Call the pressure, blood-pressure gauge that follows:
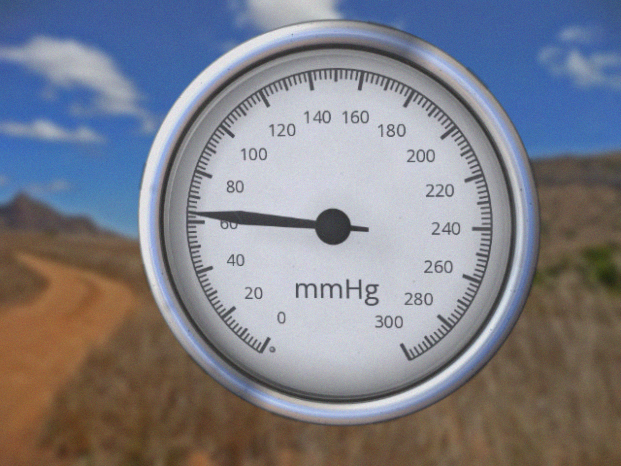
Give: 64 mmHg
